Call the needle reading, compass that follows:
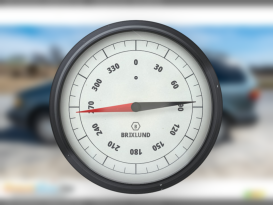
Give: 265 °
